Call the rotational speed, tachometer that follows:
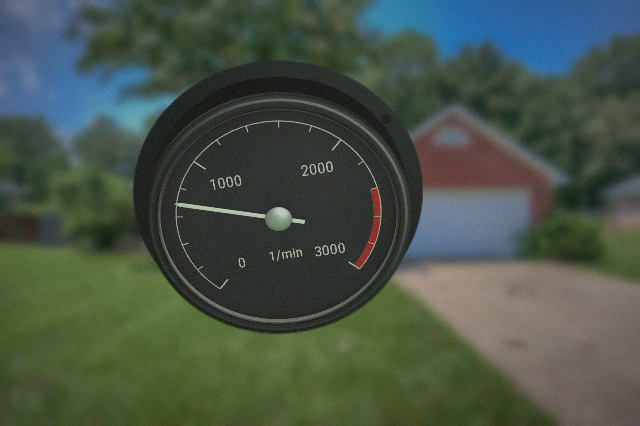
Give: 700 rpm
